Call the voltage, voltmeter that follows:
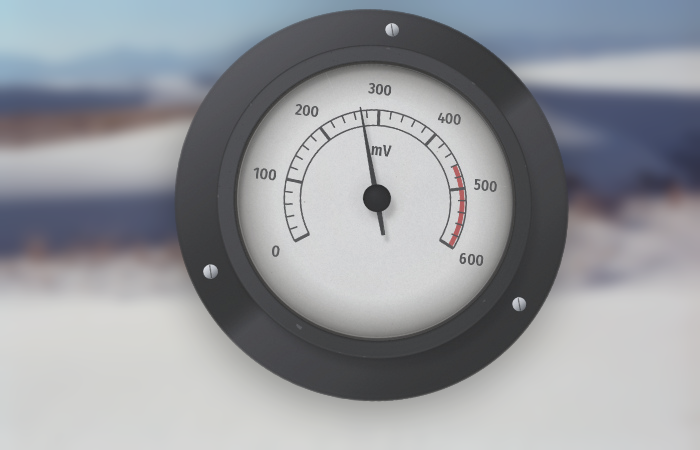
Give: 270 mV
